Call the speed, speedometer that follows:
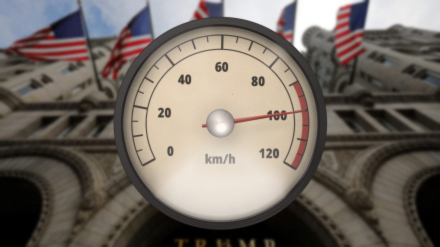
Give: 100 km/h
